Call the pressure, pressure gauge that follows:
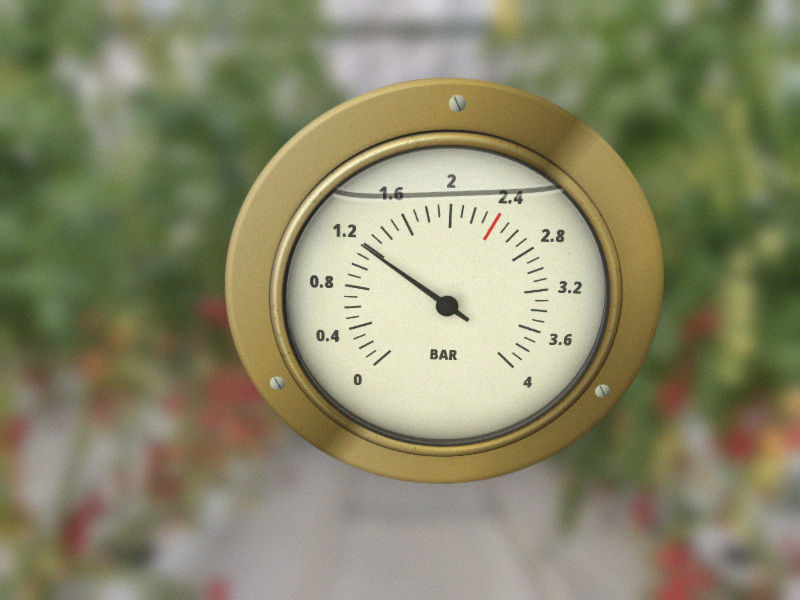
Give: 1.2 bar
